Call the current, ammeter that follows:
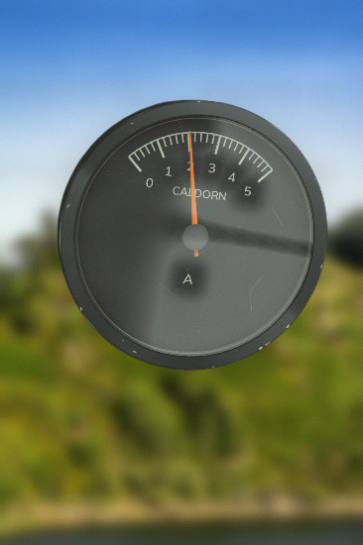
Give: 2 A
